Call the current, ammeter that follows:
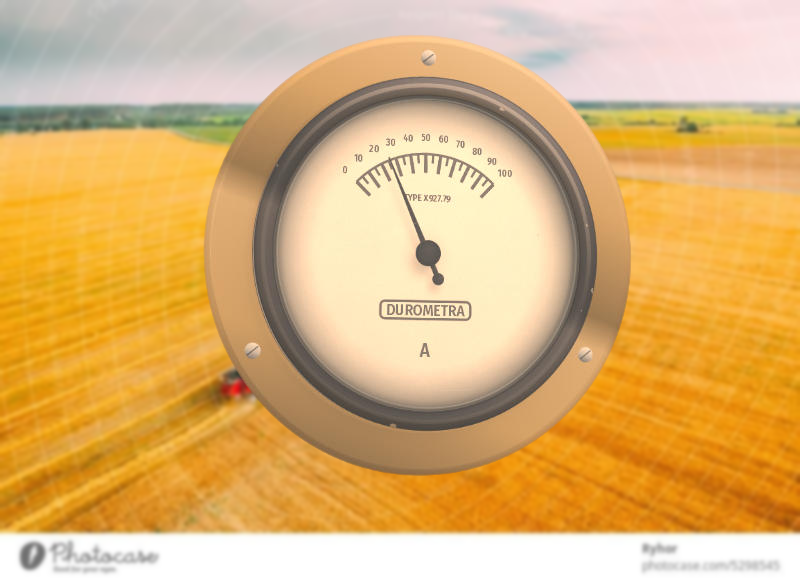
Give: 25 A
